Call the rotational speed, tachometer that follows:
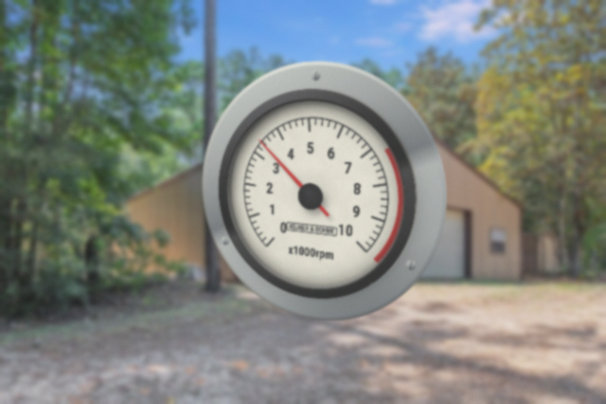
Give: 3400 rpm
